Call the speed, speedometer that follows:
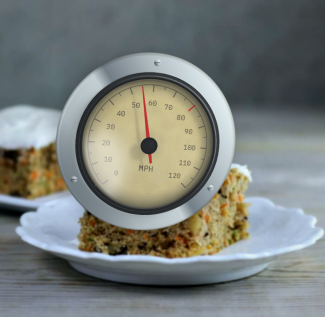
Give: 55 mph
